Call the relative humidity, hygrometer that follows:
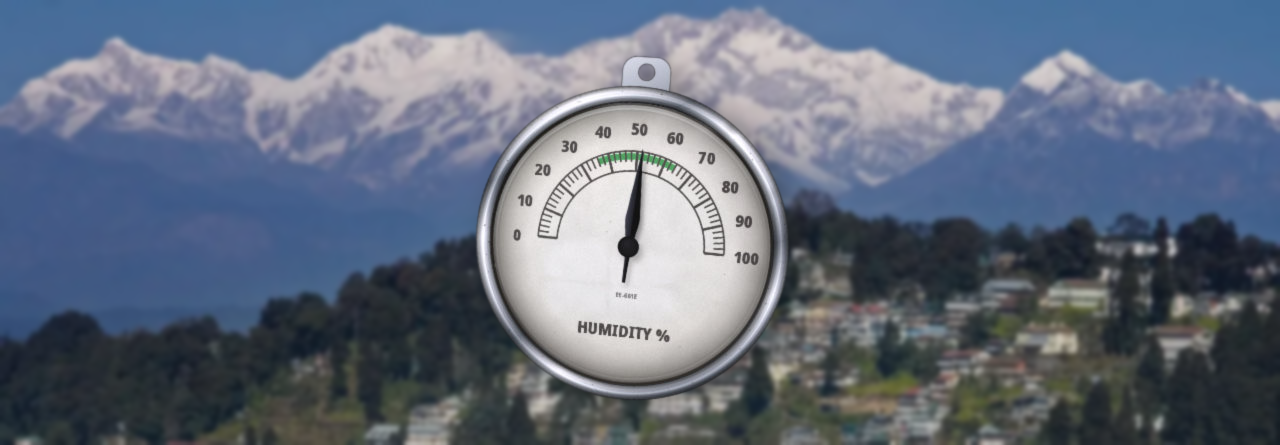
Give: 52 %
